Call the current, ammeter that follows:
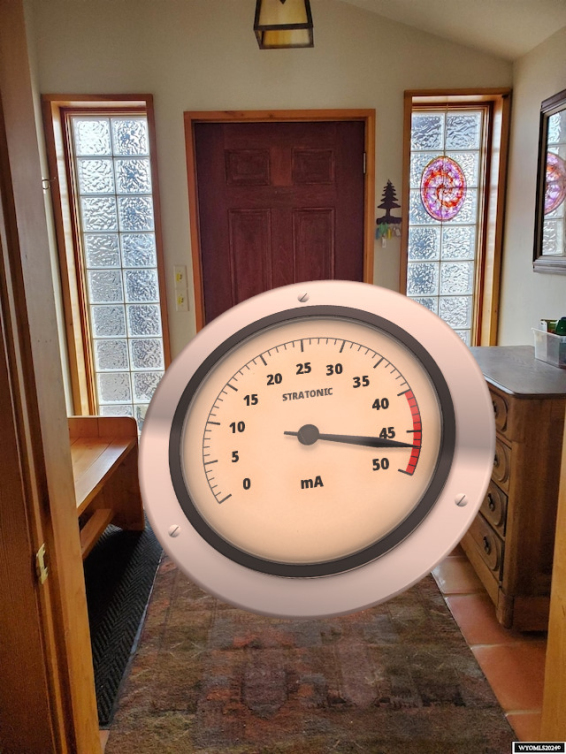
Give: 47 mA
